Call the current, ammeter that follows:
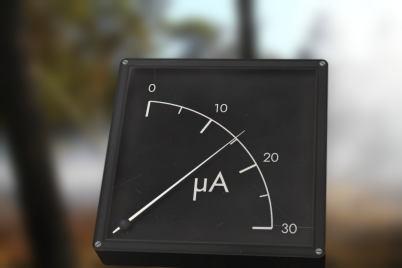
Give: 15 µA
